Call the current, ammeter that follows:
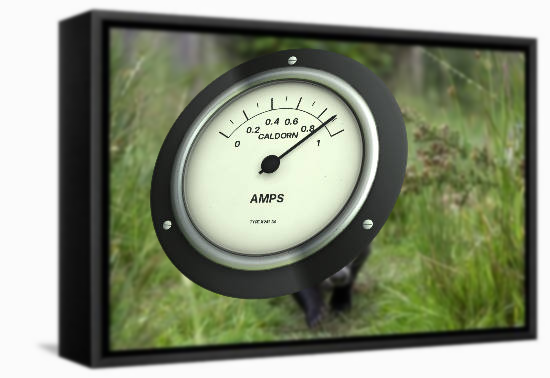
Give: 0.9 A
